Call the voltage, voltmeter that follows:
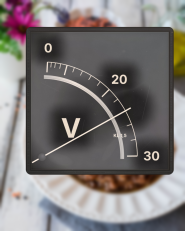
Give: 24 V
